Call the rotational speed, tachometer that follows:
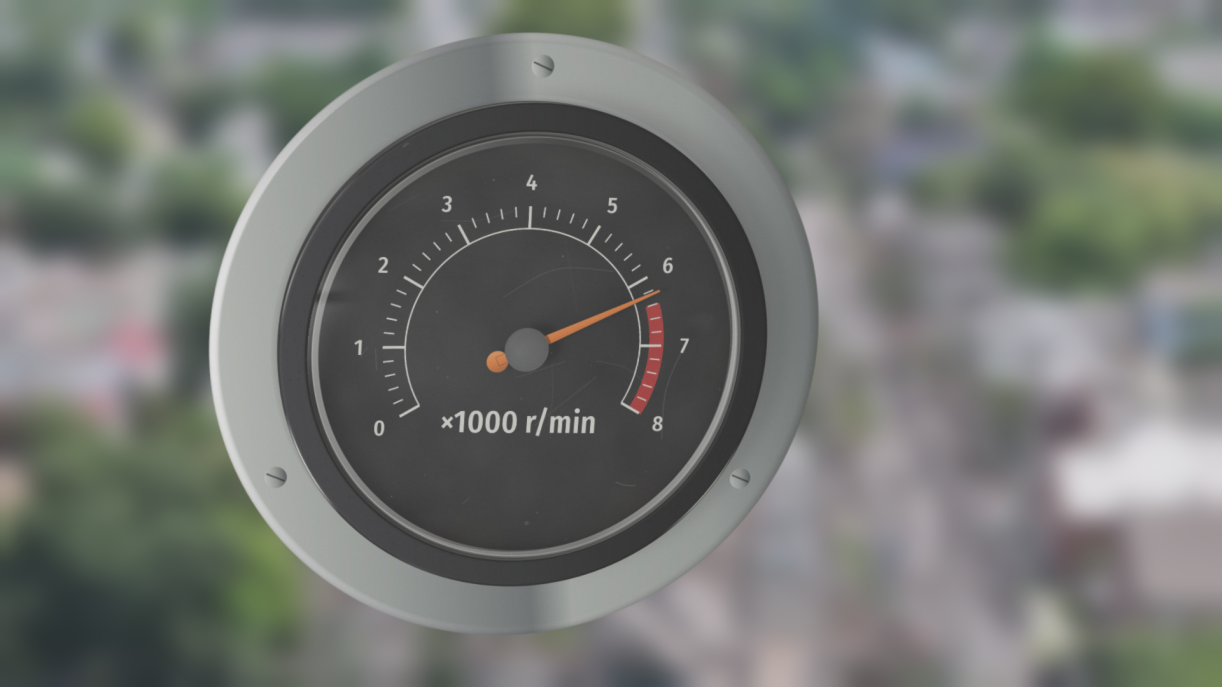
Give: 6200 rpm
